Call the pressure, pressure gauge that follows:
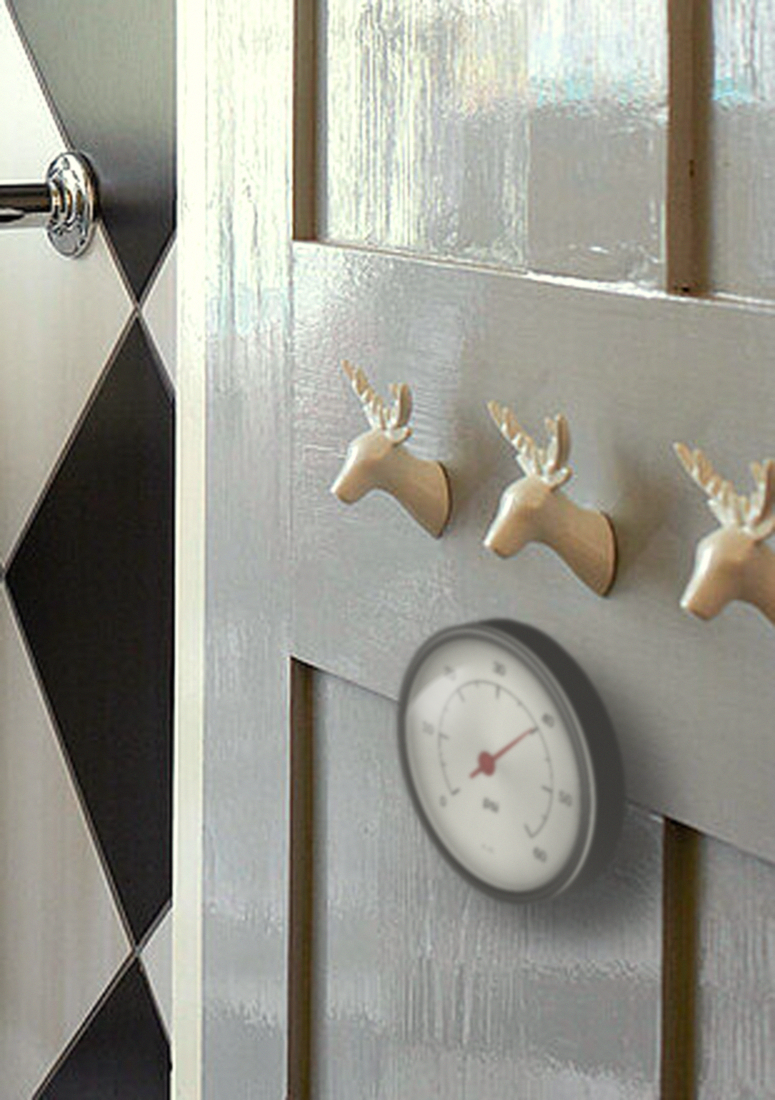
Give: 40 psi
